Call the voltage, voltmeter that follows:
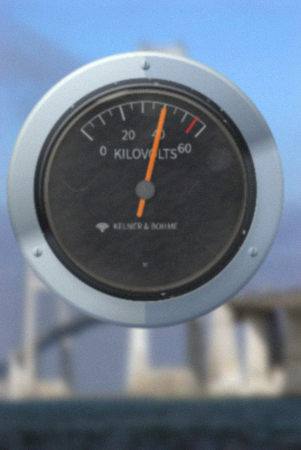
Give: 40 kV
